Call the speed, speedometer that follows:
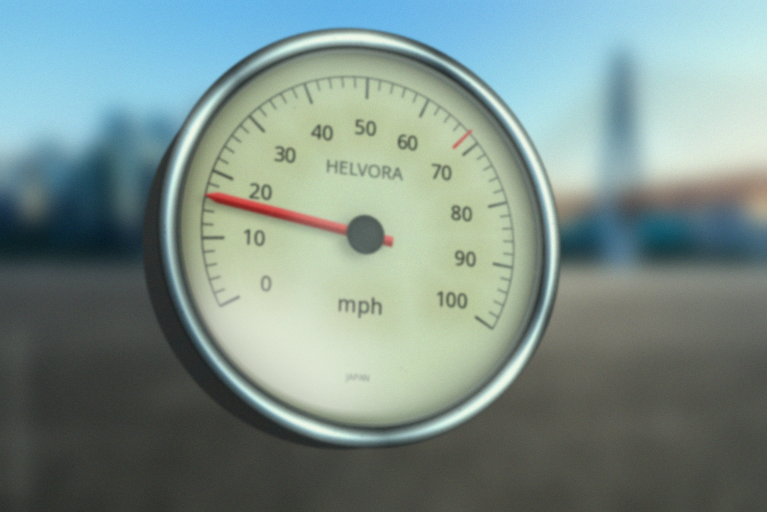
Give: 16 mph
